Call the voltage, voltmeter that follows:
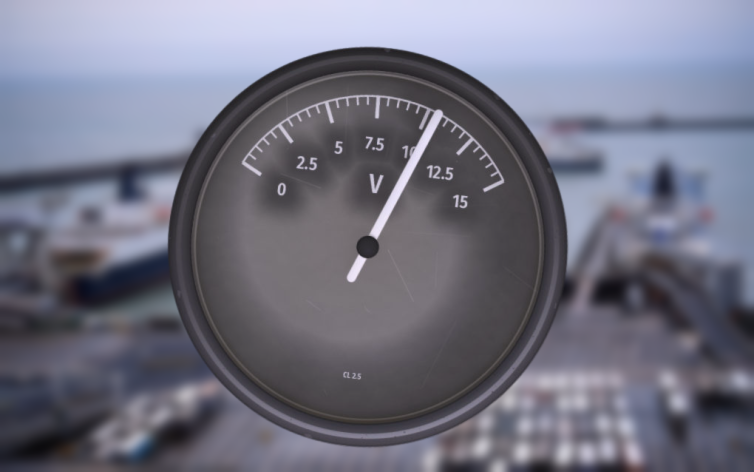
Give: 10.5 V
